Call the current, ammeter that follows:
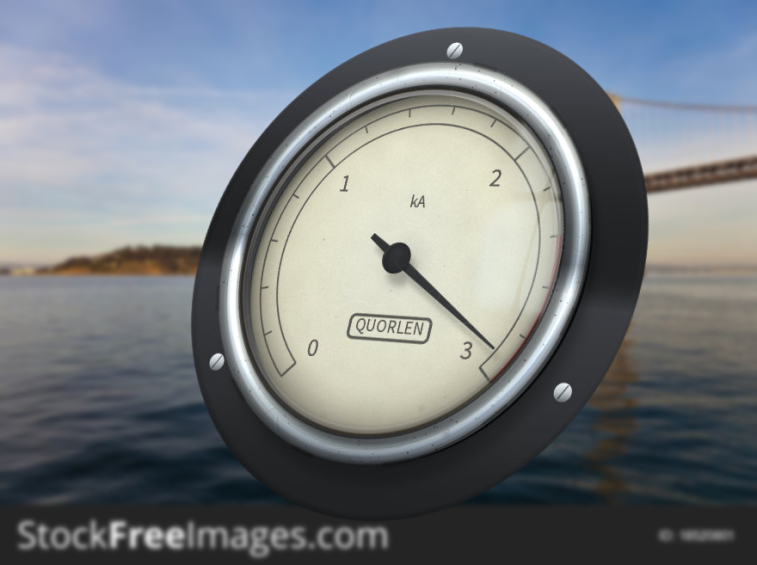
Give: 2.9 kA
